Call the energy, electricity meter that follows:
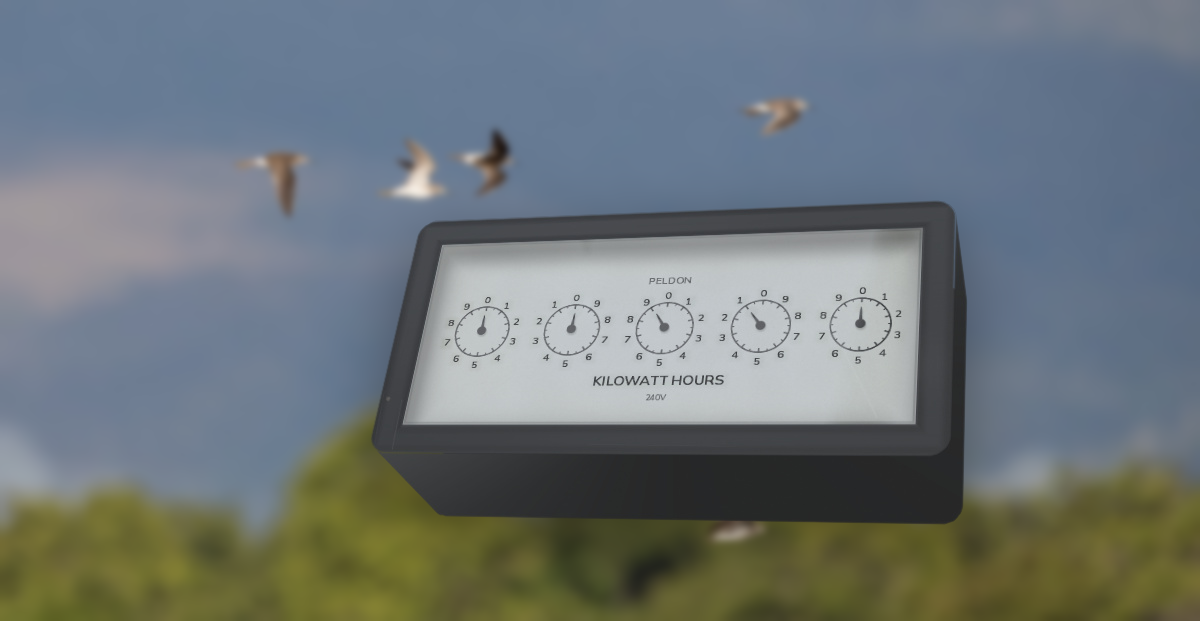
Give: 99910 kWh
